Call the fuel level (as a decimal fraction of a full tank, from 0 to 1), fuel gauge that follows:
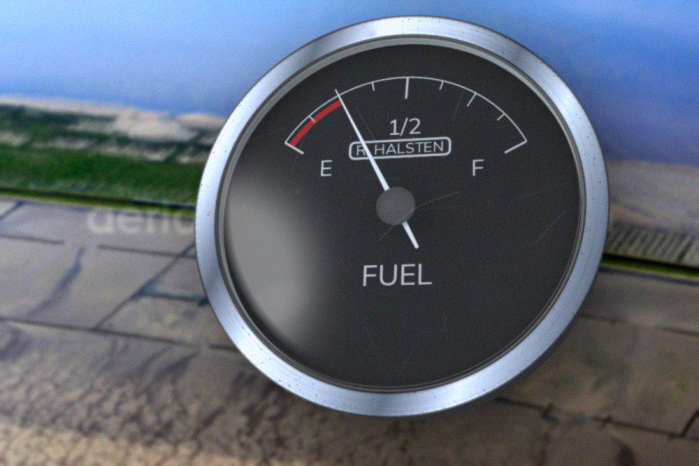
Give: 0.25
